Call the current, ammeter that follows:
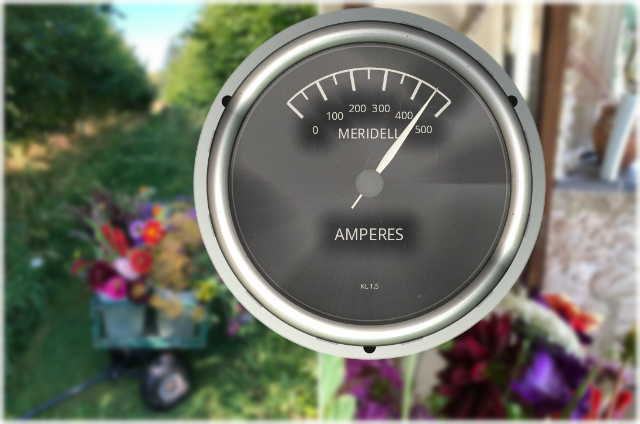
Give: 450 A
